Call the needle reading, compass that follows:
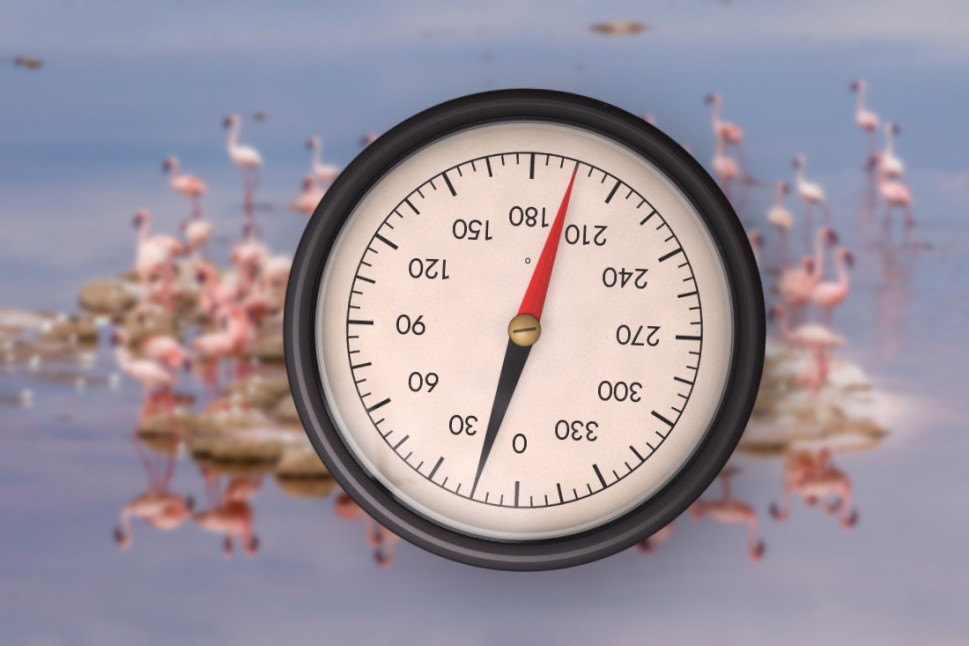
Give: 195 °
